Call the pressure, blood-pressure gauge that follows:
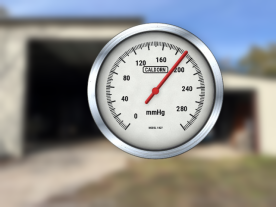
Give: 190 mmHg
